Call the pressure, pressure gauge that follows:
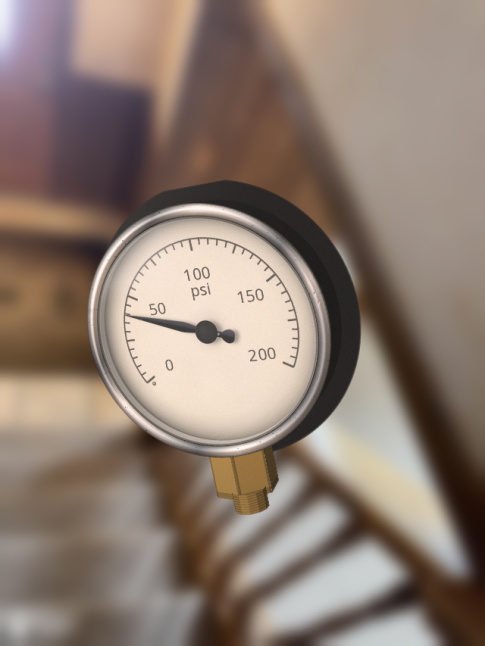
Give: 40 psi
